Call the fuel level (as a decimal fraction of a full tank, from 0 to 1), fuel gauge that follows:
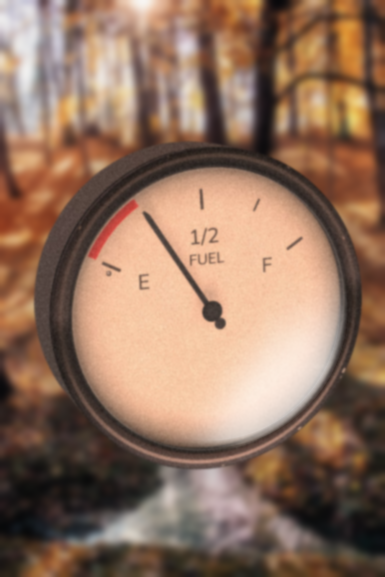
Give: 0.25
